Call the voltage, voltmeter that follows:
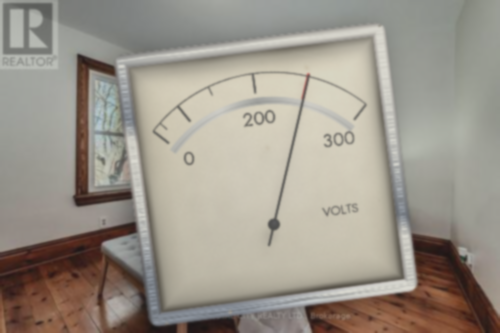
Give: 250 V
